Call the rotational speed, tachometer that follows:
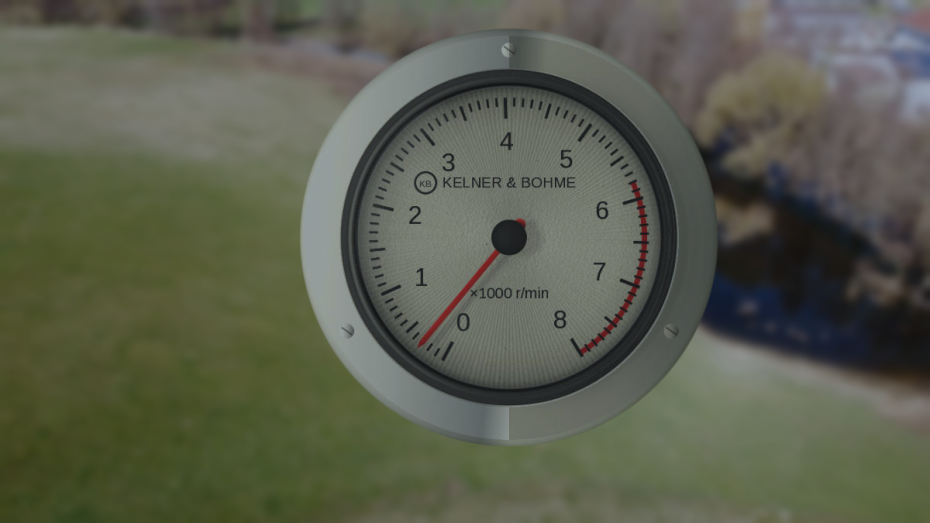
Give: 300 rpm
